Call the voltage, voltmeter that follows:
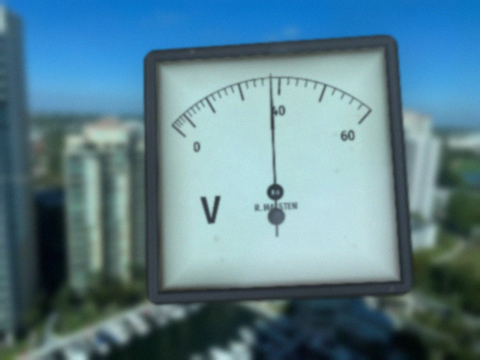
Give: 38 V
